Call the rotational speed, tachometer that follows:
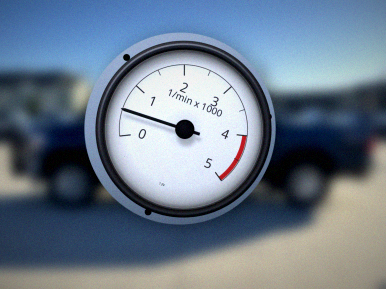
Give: 500 rpm
